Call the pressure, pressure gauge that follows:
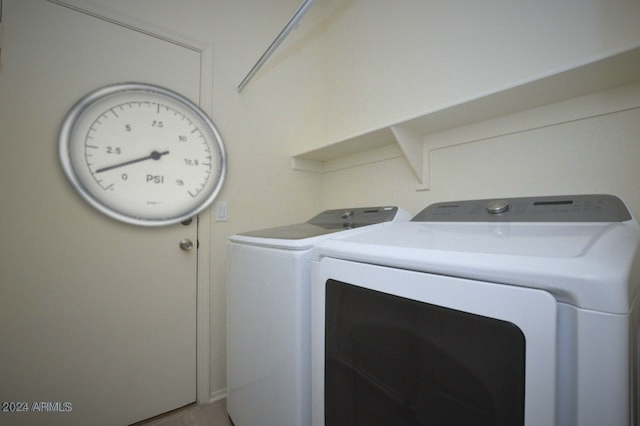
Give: 1 psi
